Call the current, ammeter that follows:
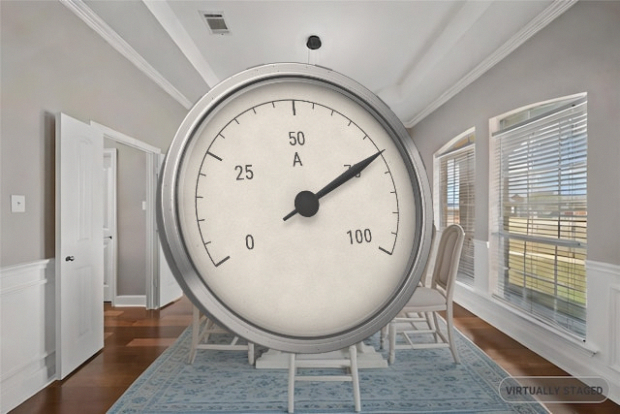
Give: 75 A
